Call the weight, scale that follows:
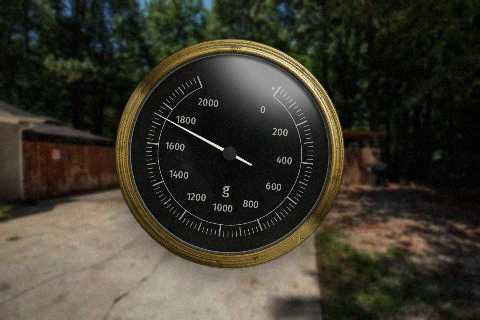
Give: 1740 g
